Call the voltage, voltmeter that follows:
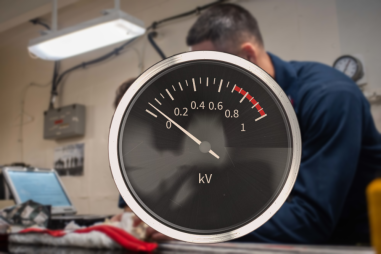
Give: 0.05 kV
